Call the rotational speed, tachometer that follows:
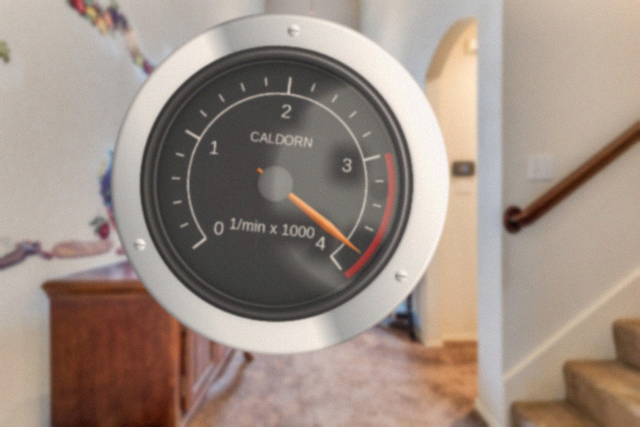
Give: 3800 rpm
